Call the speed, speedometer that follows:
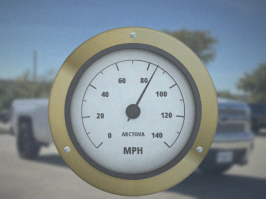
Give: 85 mph
